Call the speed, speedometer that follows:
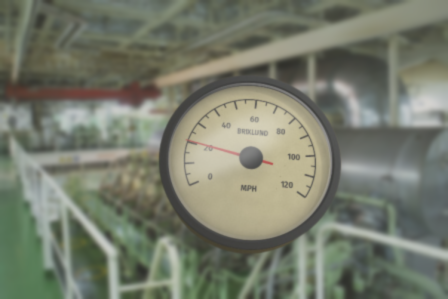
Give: 20 mph
